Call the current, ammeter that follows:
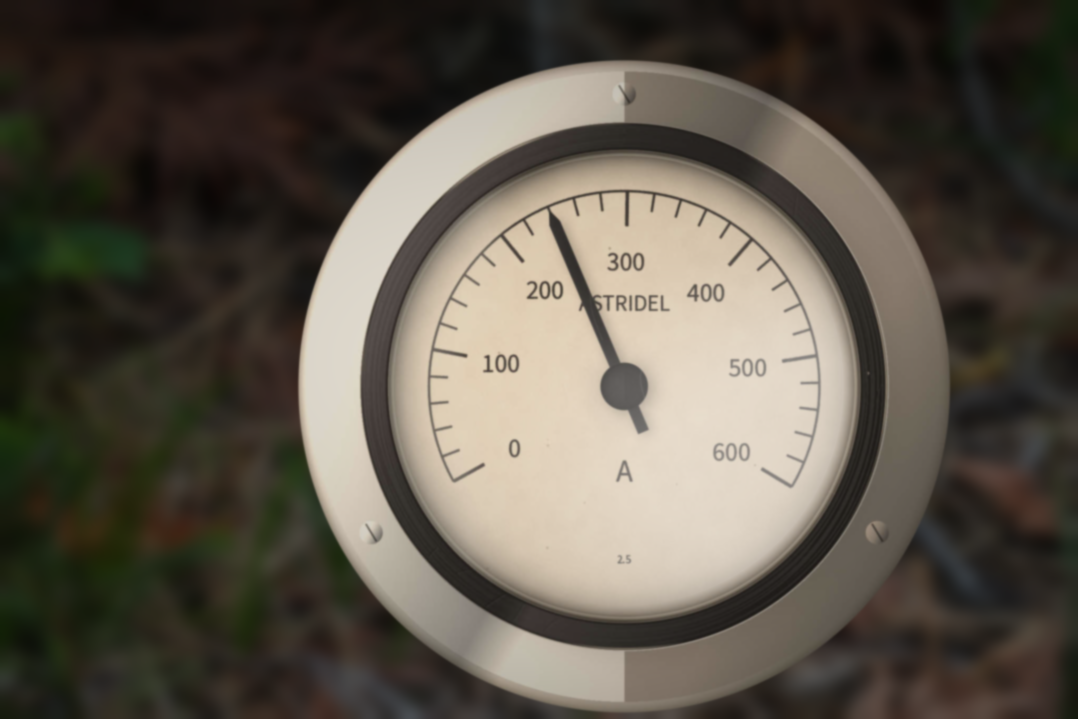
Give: 240 A
